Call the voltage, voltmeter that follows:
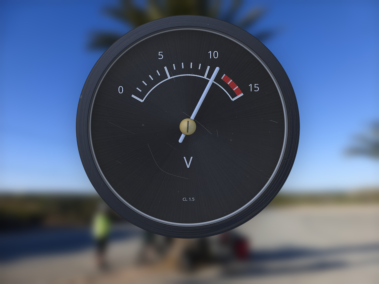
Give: 11 V
